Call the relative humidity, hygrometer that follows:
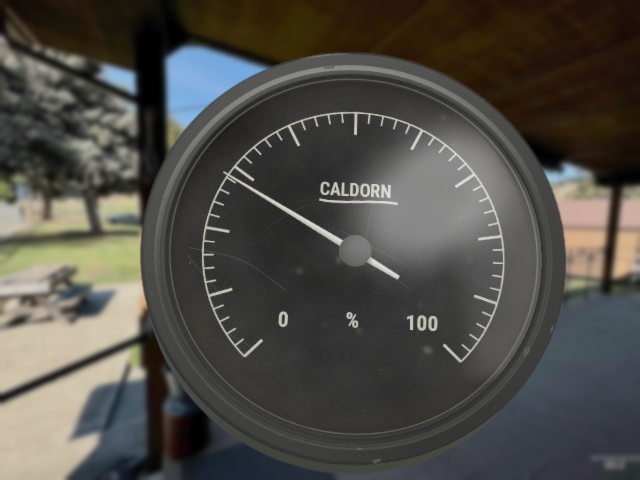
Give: 28 %
